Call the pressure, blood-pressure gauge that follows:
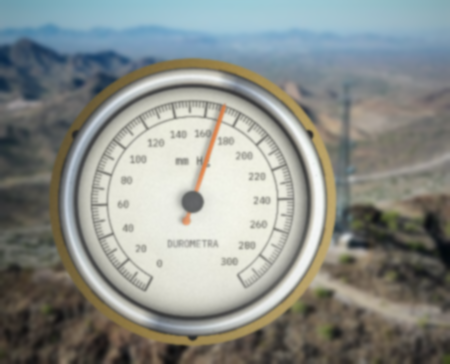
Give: 170 mmHg
